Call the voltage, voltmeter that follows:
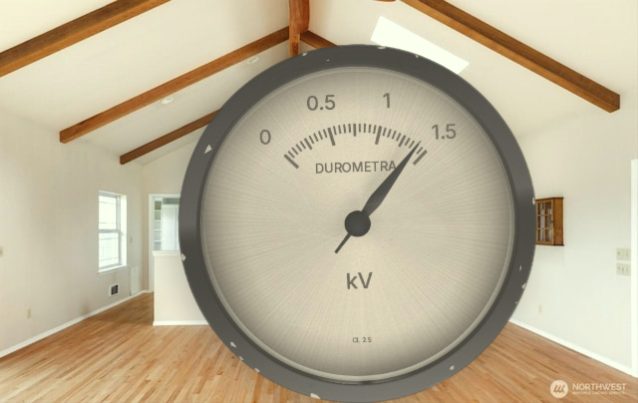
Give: 1.4 kV
